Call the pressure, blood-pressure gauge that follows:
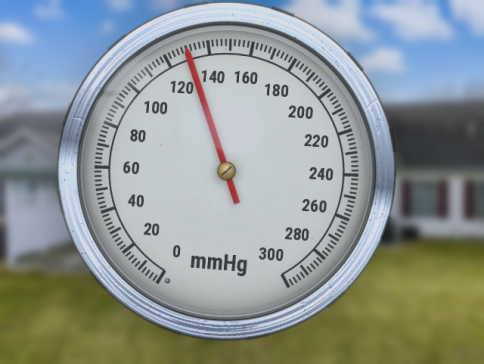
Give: 130 mmHg
